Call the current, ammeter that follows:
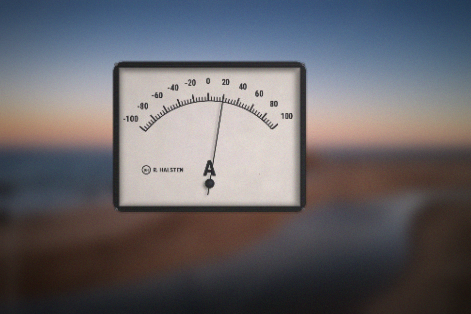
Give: 20 A
